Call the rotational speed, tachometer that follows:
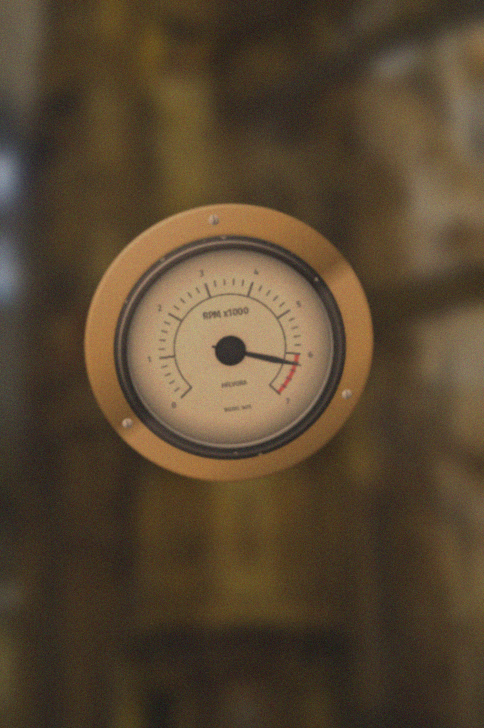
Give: 6200 rpm
